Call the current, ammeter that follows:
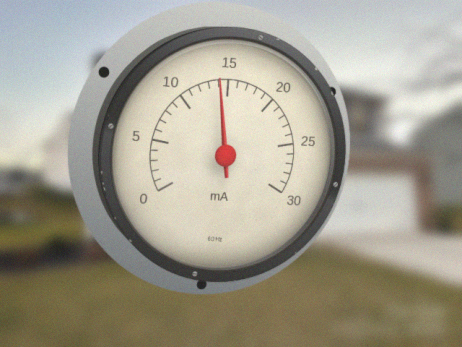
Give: 14 mA
